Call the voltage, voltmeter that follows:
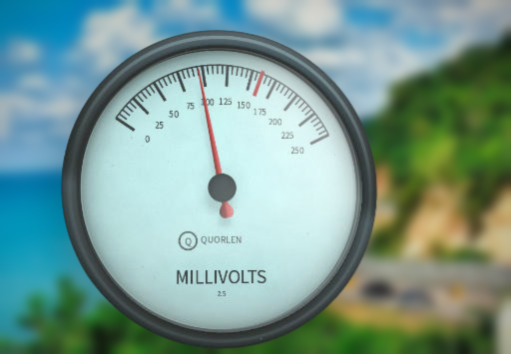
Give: 95 mV
